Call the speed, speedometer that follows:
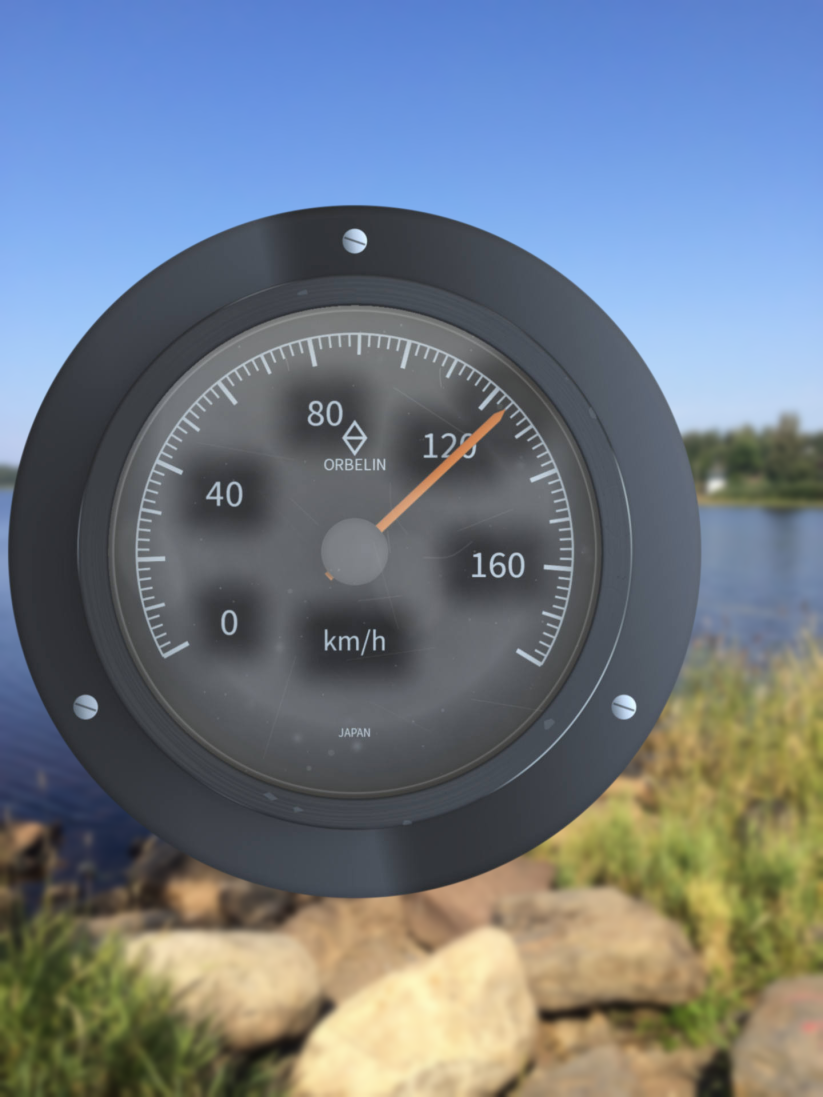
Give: 124 km/h
